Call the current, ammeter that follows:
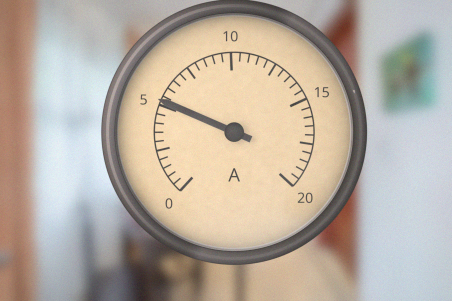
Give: 5.25 A
